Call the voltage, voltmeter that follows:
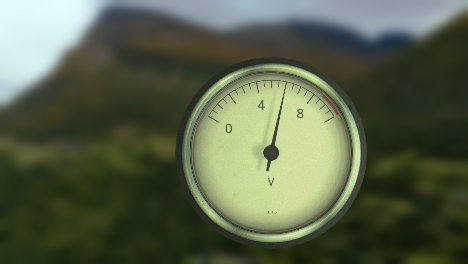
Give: 6 V
